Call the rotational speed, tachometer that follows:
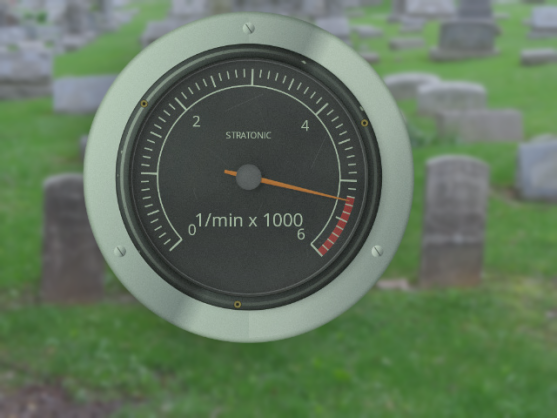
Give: 5250 rpm
